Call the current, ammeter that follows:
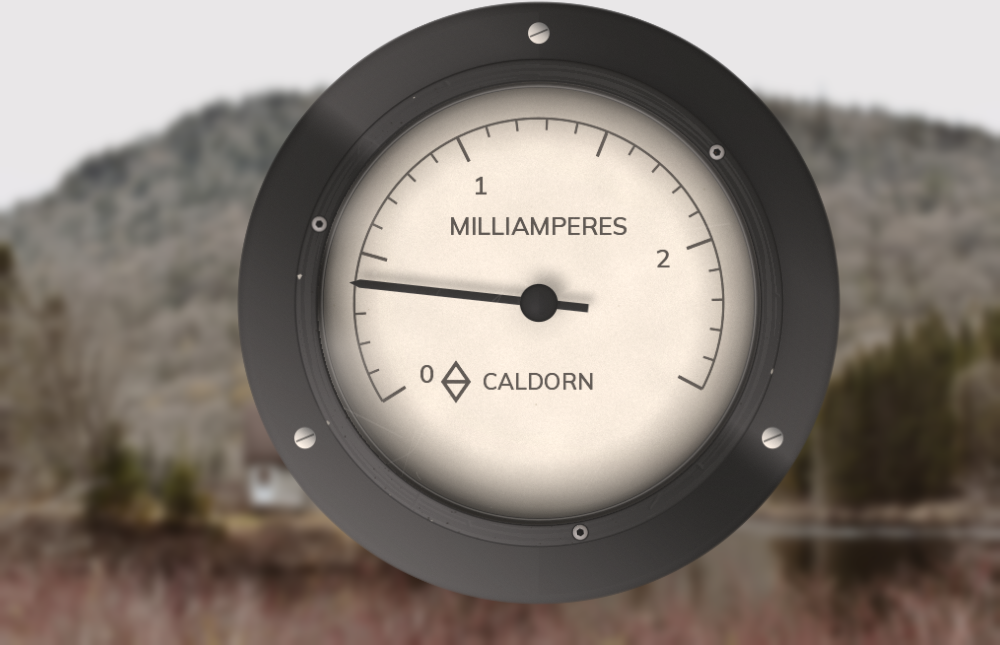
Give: 0.4 mA
